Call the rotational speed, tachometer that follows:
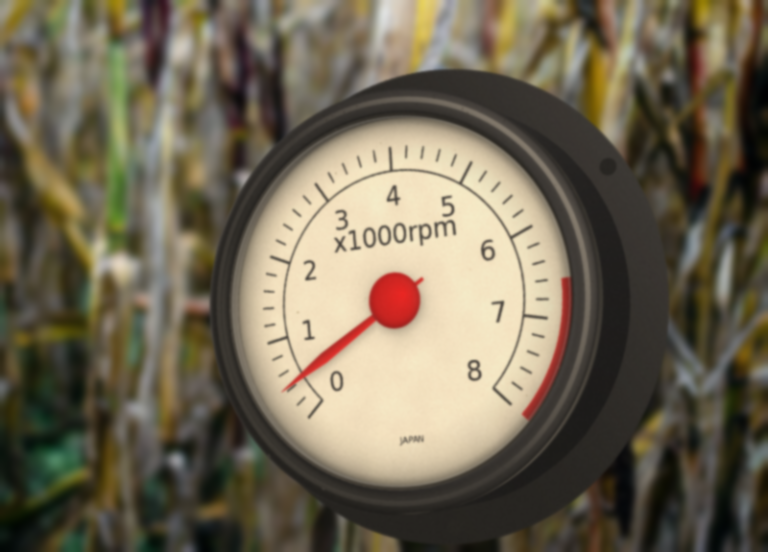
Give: 400 rpm
